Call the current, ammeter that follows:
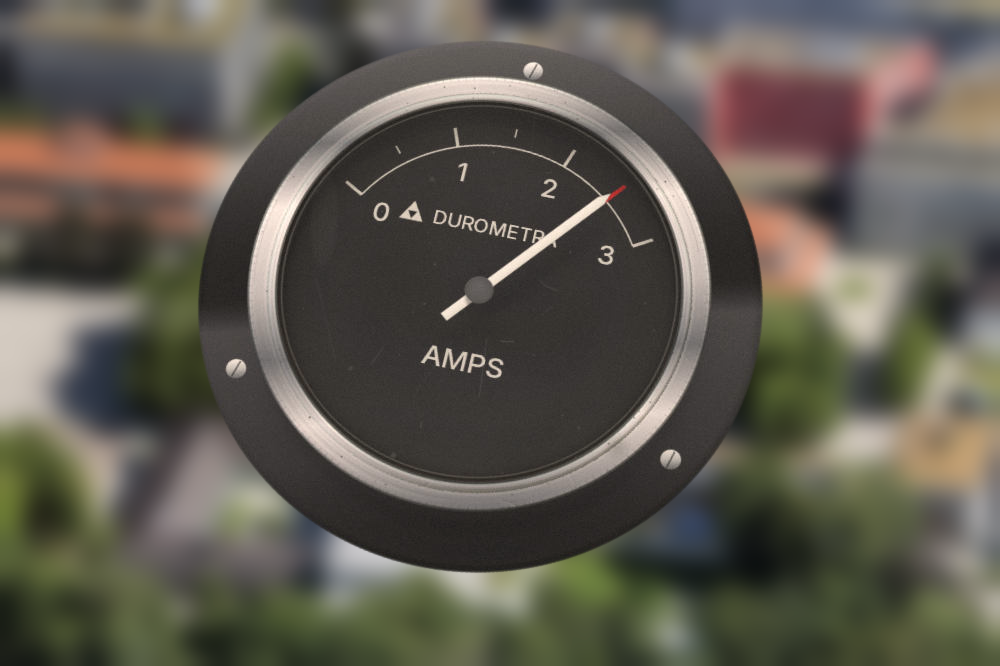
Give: 2.5 A
